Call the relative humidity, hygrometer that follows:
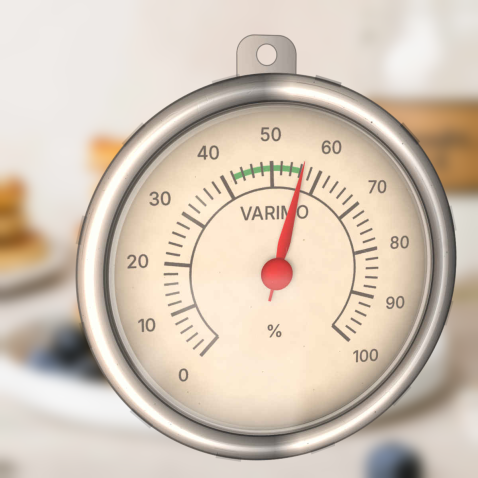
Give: 56 %
